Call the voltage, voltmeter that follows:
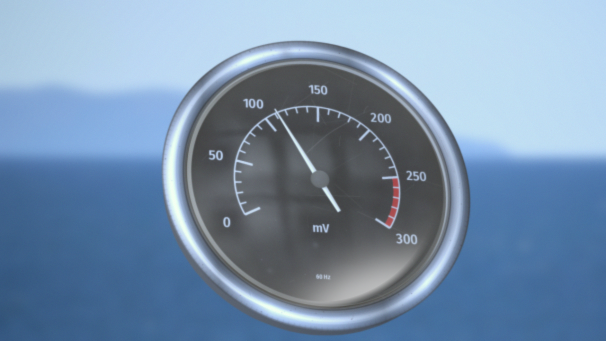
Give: 110 mV
